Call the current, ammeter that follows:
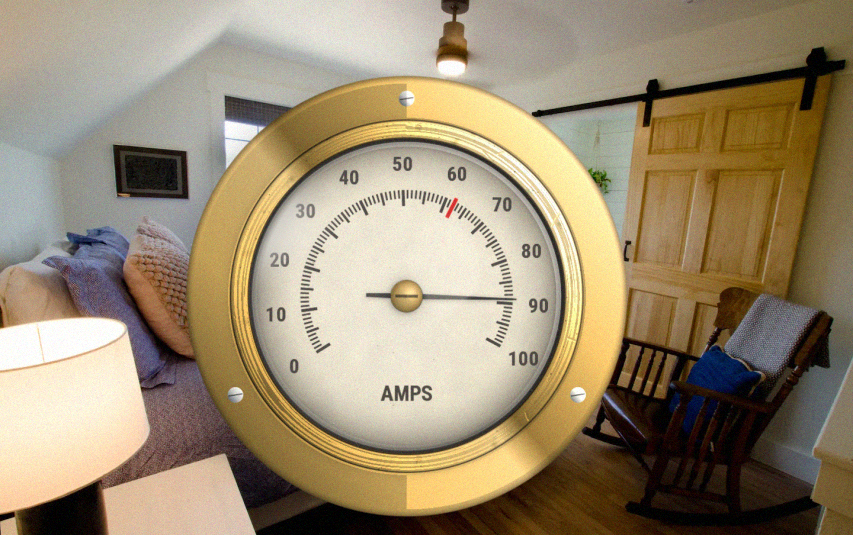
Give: 89 A
